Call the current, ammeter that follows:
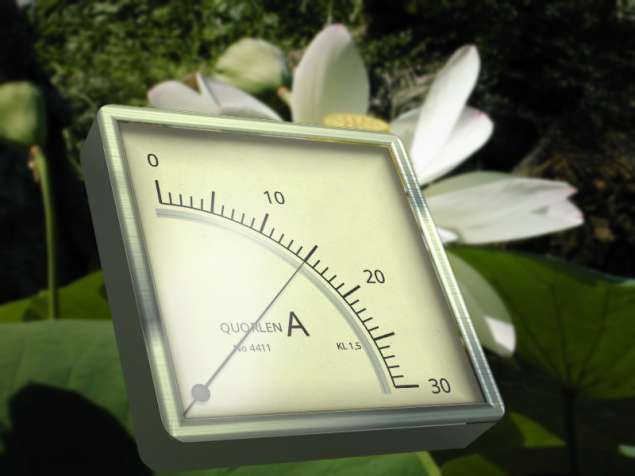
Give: 15 A
